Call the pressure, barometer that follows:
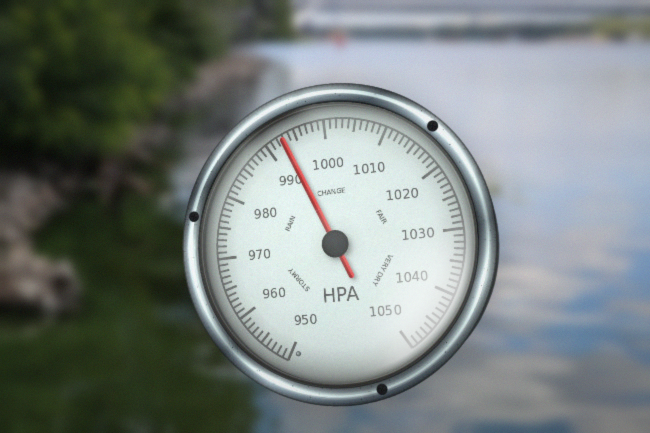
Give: 993 hPa
